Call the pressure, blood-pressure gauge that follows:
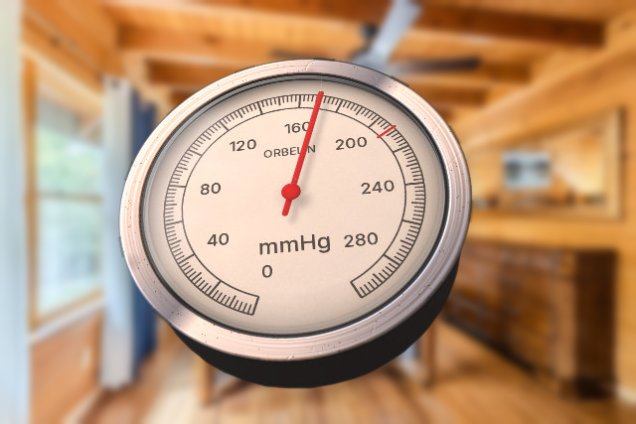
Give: 170 mmHg
